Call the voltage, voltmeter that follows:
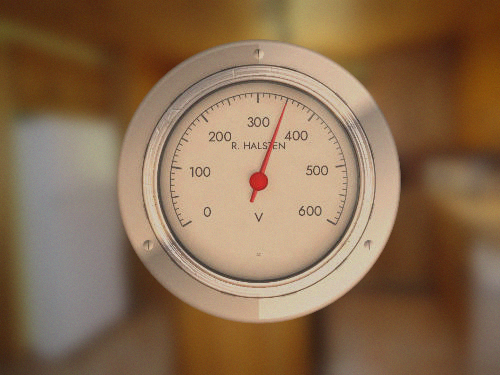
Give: 350 V
